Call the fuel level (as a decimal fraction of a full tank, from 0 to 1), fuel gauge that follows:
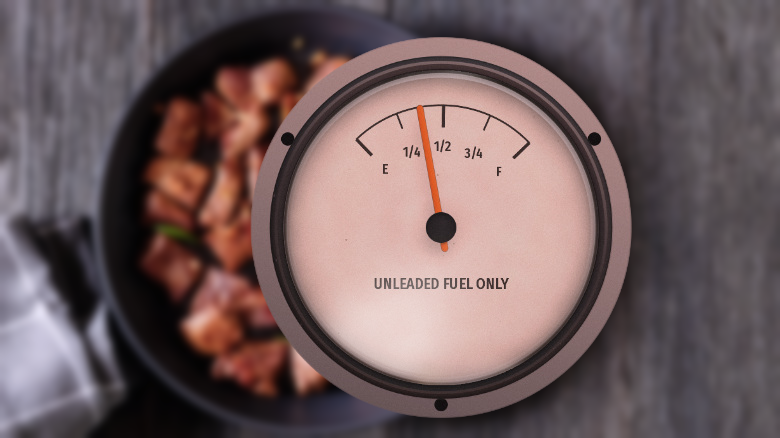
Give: 0.375
